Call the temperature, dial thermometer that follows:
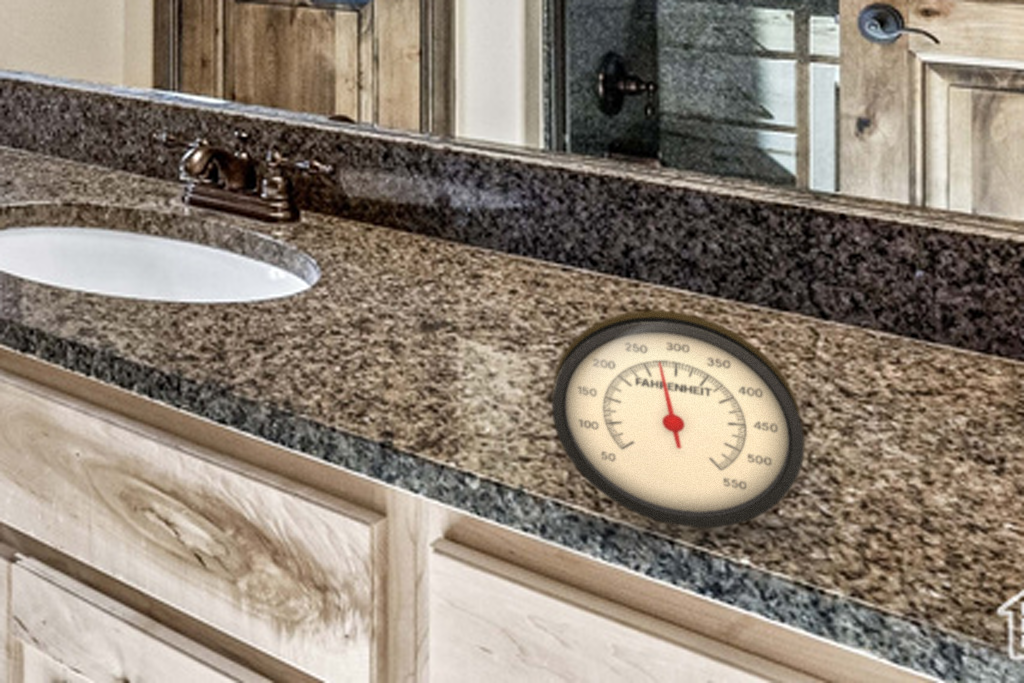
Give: 275 °F
